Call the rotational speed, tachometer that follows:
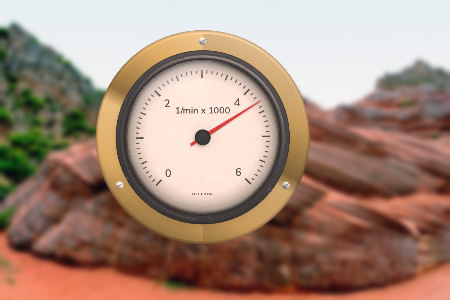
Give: 4300 rpm
